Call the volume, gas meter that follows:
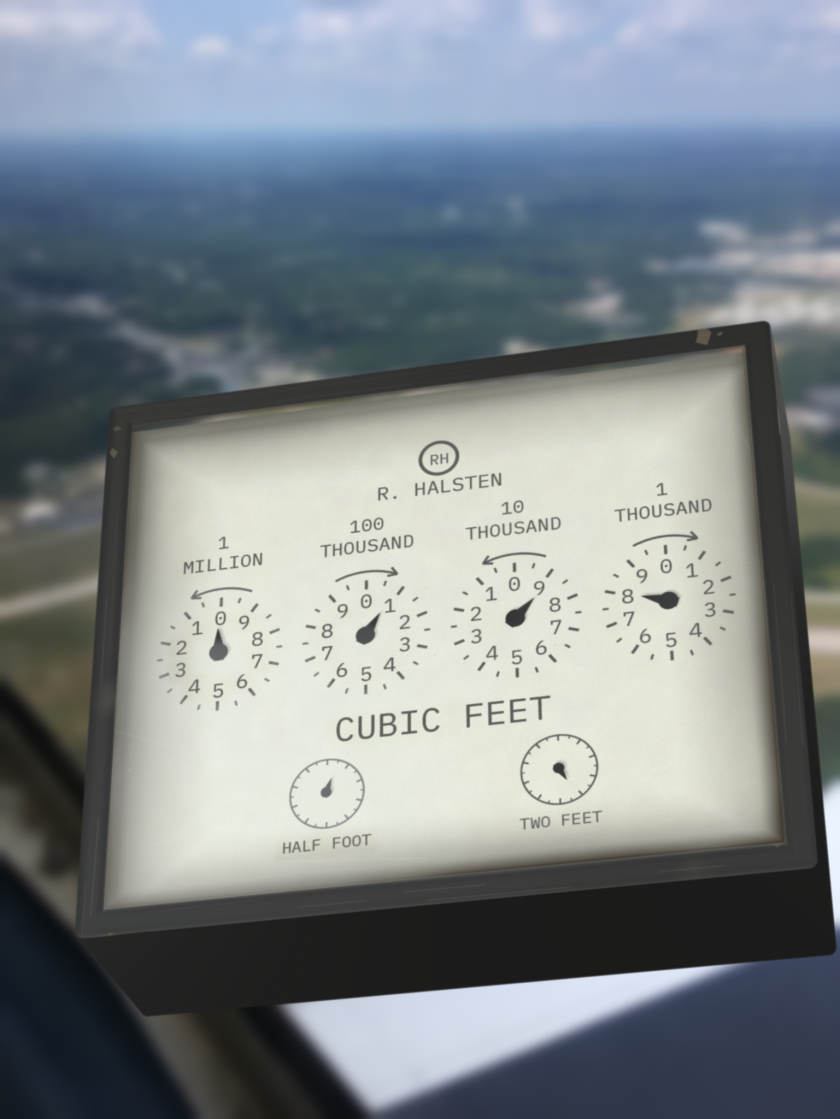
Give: 8800 ft³
